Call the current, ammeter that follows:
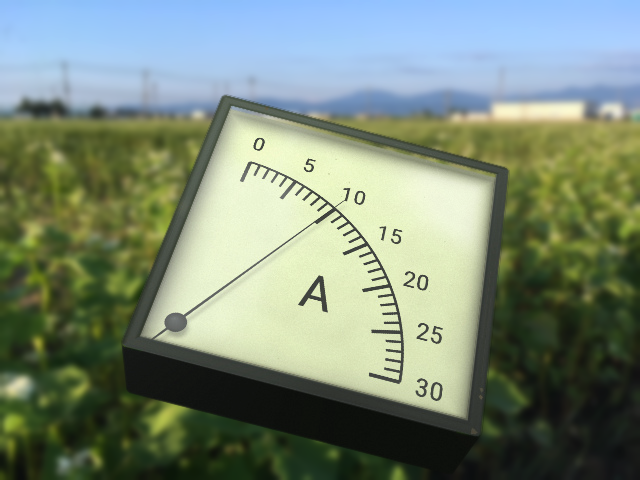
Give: 10 A
